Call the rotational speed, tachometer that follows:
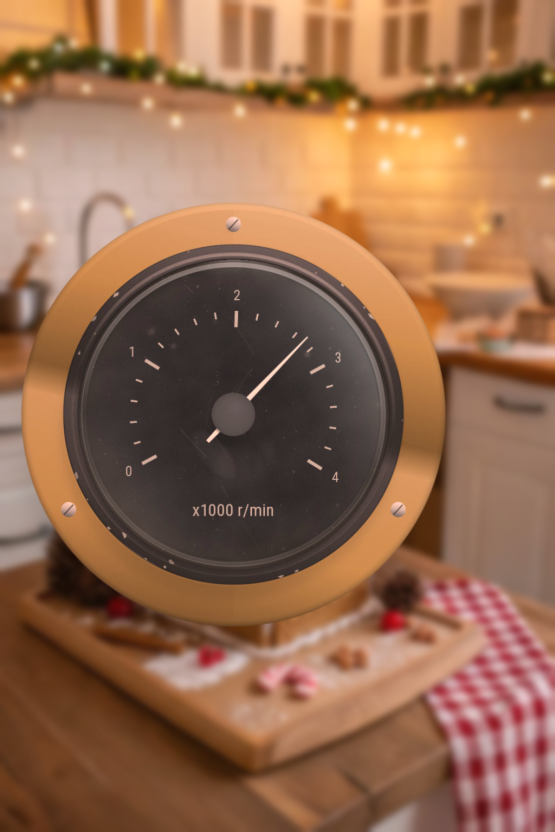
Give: 2700 rpm
